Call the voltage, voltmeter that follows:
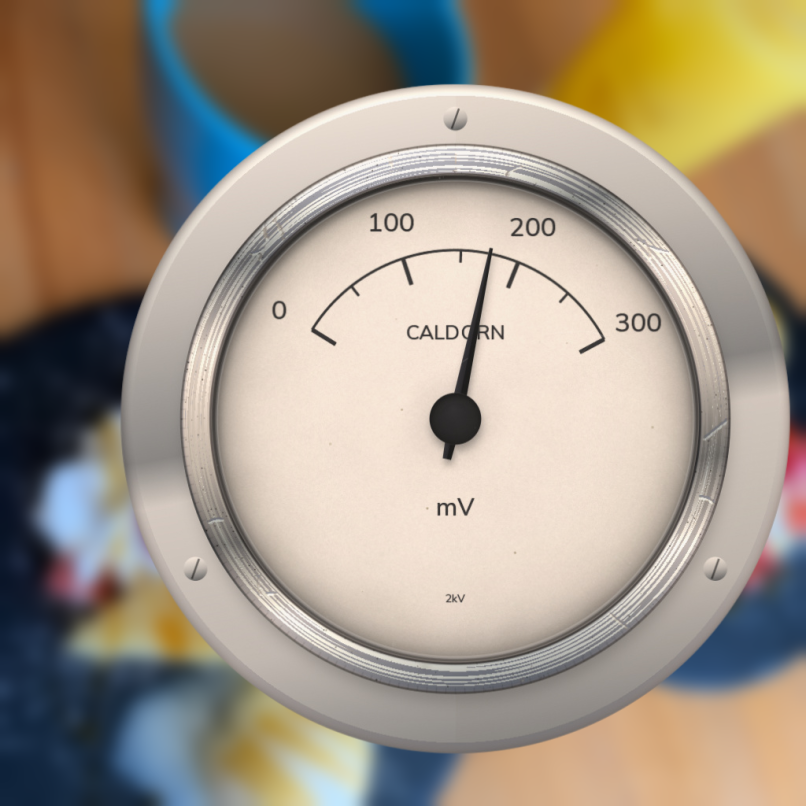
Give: 175 mV
